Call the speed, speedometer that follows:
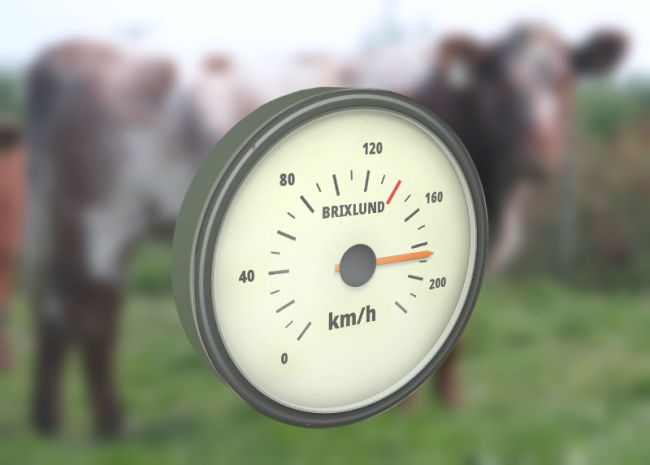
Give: 185 km/h
